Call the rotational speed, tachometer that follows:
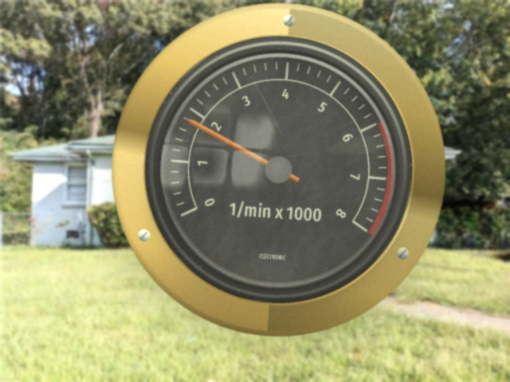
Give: 1800 rpm
